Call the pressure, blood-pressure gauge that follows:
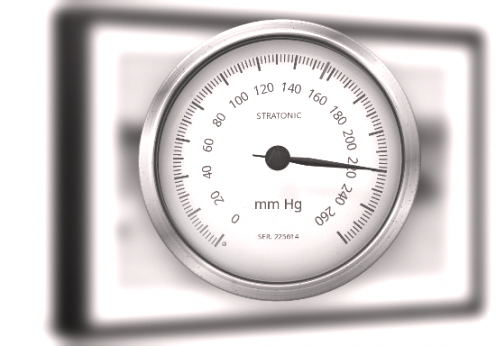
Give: 220 mmHg
